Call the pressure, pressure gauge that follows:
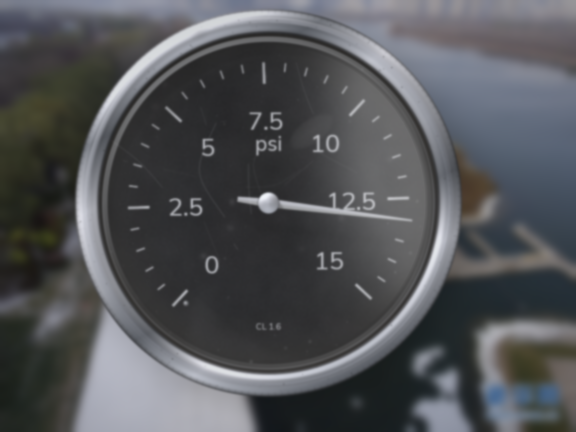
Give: 13 psi
